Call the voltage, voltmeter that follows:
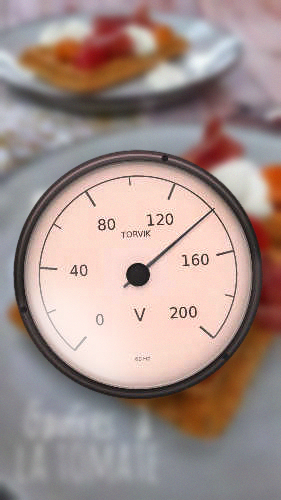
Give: 140 V
